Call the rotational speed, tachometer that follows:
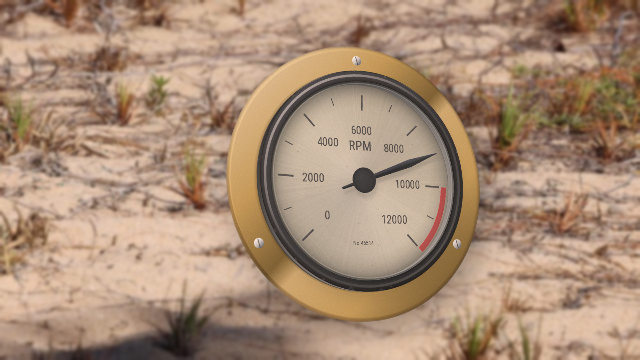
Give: 9000 rpm
